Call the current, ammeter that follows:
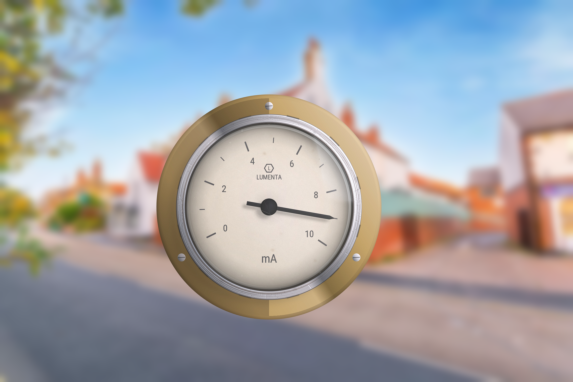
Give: 9 mA
